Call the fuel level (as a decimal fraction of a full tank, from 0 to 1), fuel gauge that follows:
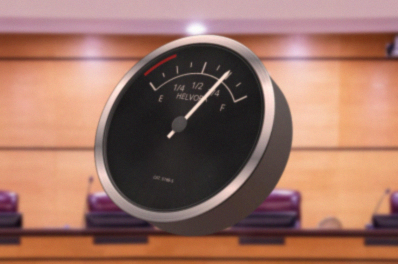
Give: 0.75
